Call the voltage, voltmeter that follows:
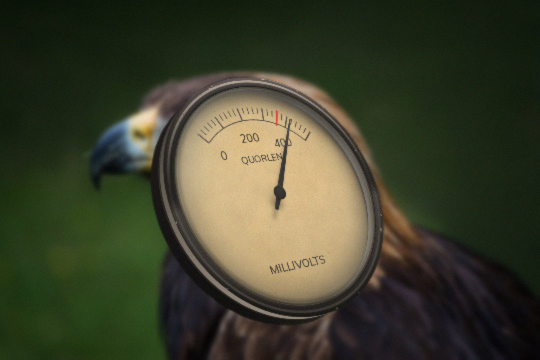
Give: 400 mV
